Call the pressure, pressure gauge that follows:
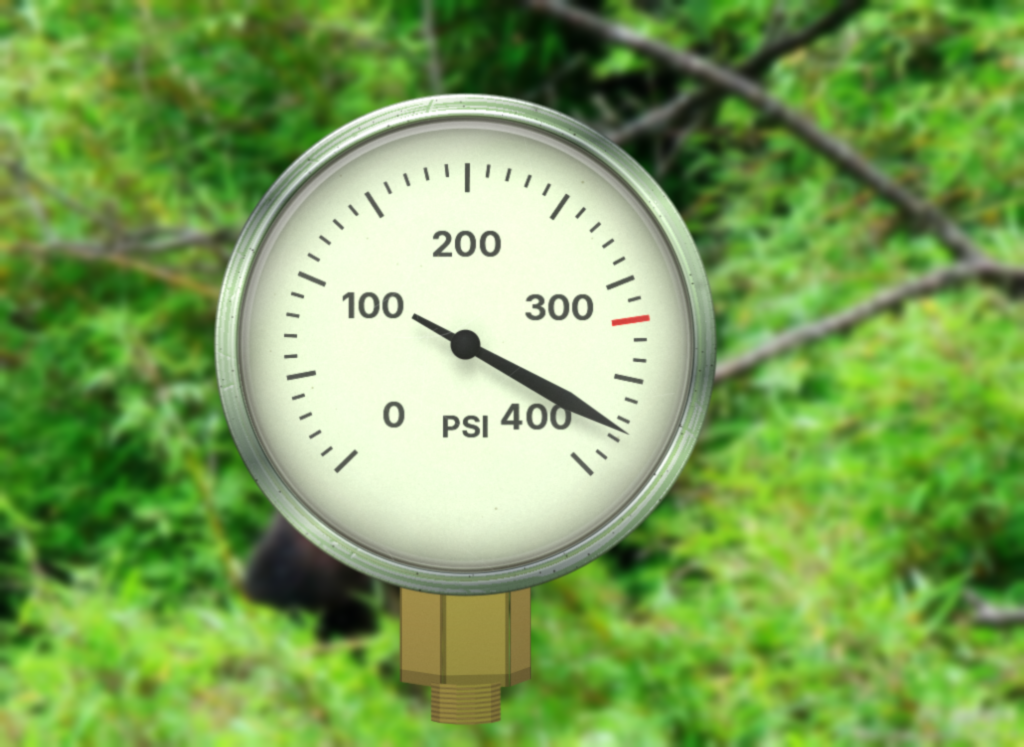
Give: 375 psi
